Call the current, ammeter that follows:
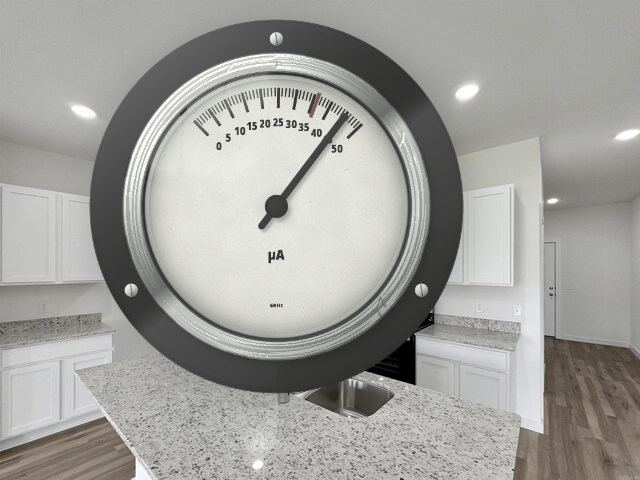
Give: 45 µA
